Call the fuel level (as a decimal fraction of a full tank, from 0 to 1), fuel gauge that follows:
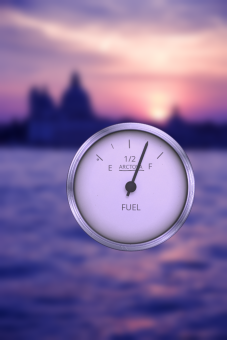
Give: 0.75
